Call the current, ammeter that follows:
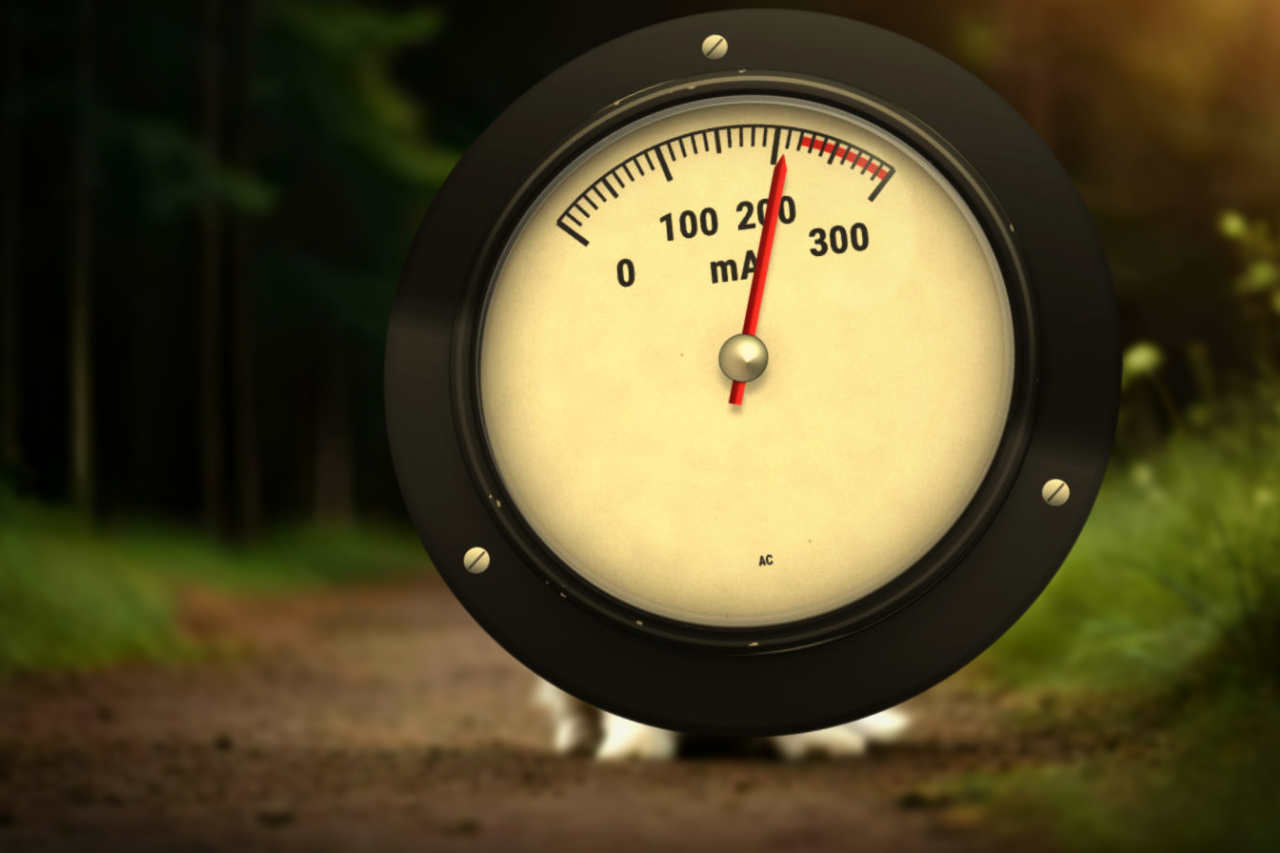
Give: 210 mA
